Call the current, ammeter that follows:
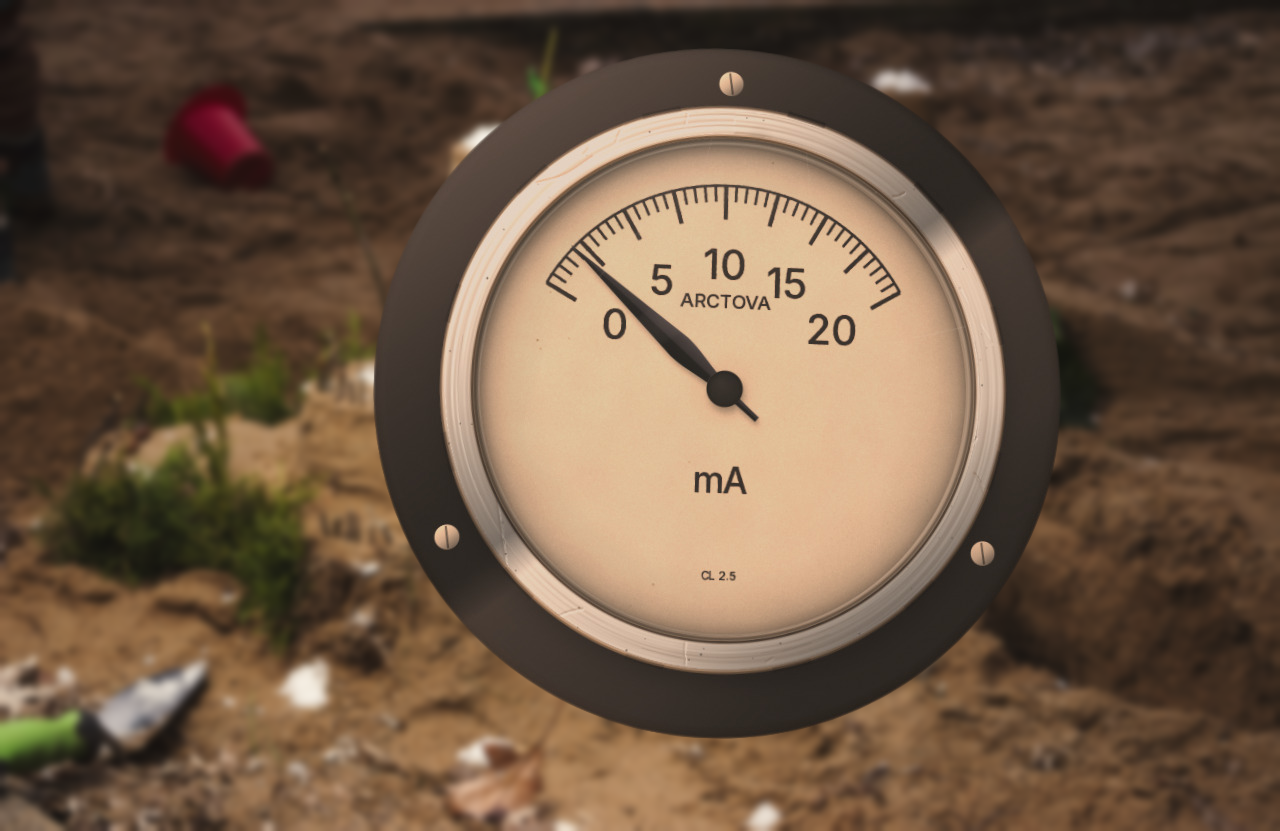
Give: 2 mA
